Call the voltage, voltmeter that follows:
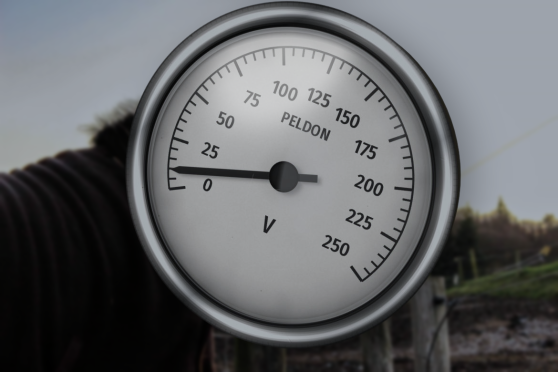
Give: 10 V
